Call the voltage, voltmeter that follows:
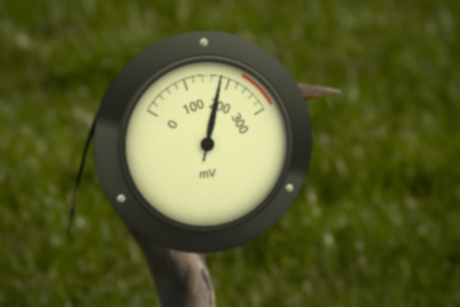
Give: 180 mV
